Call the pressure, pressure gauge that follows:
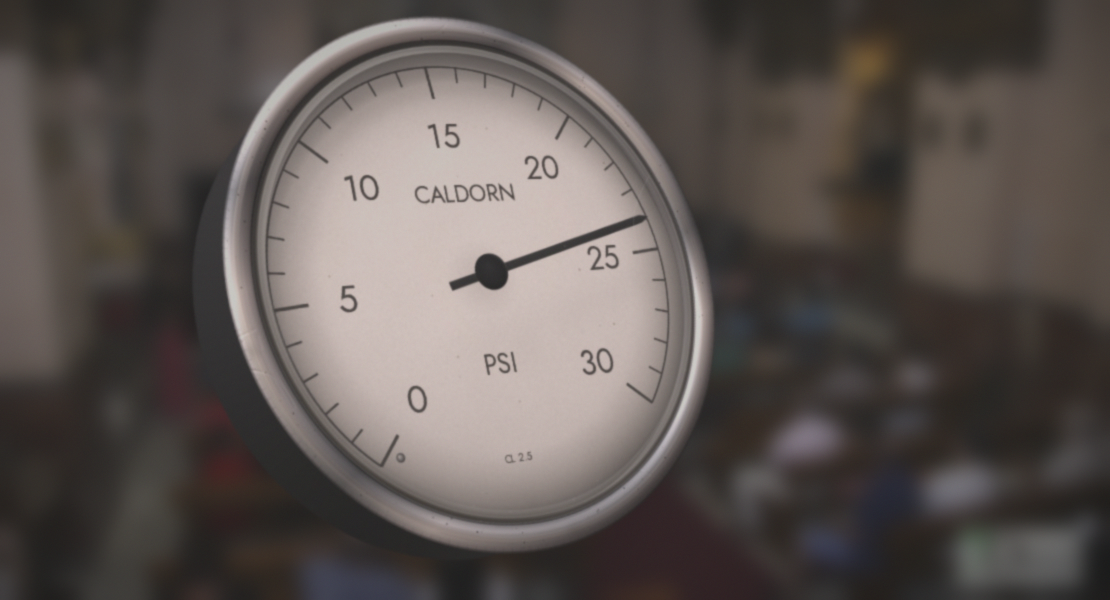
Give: 24 psi
